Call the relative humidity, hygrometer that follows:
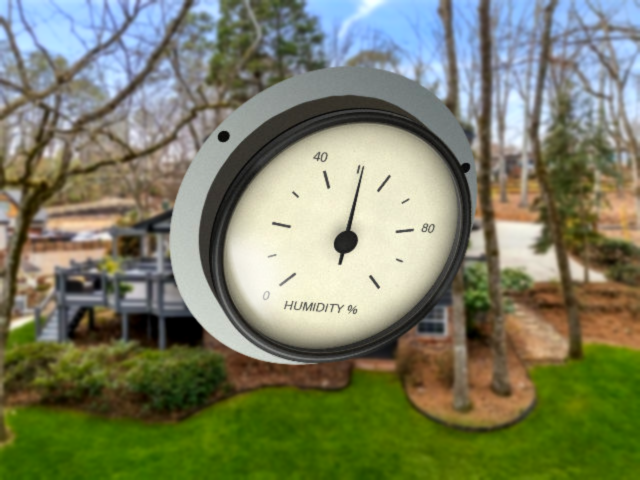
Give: 50 %
